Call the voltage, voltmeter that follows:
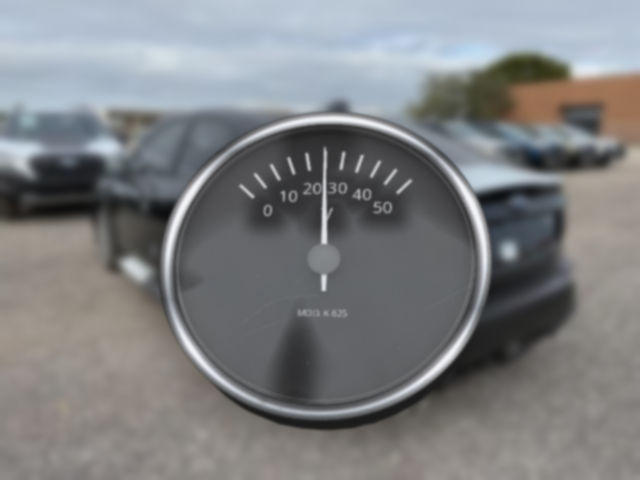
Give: 25 V
